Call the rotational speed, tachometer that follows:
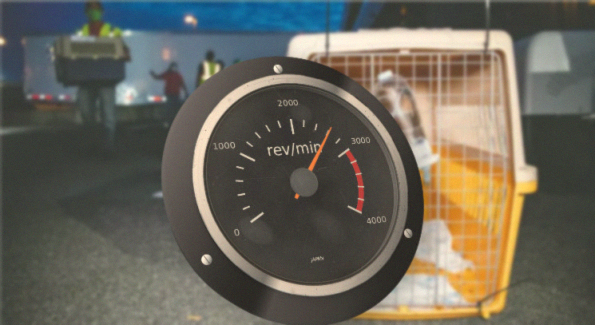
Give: 2600 rpm
